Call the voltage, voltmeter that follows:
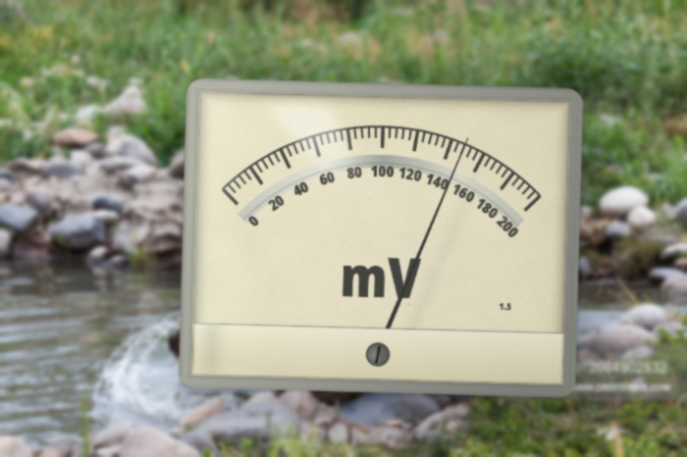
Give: 148 mV
